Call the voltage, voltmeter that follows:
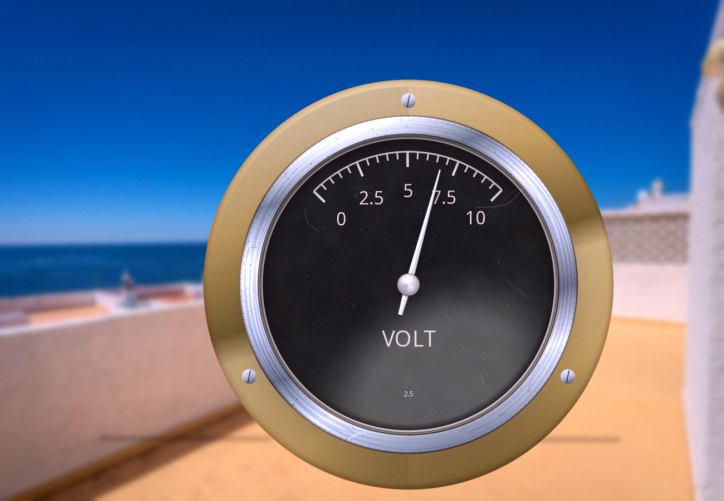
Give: 6.75 V
